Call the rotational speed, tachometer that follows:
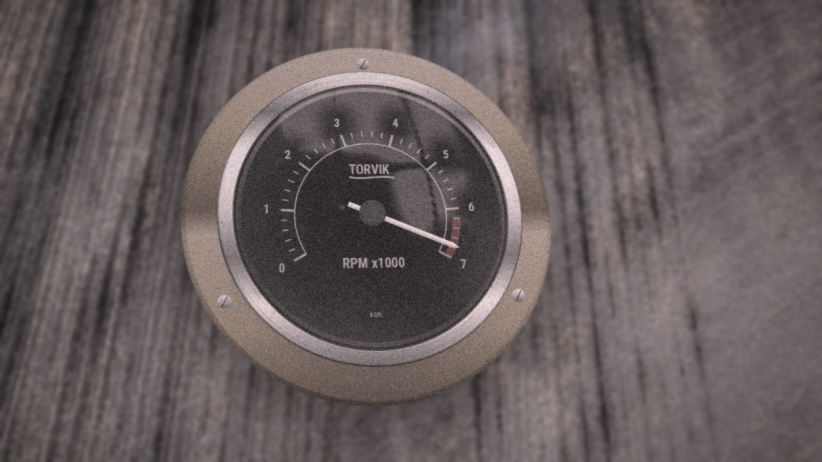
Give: 6800 rpm
